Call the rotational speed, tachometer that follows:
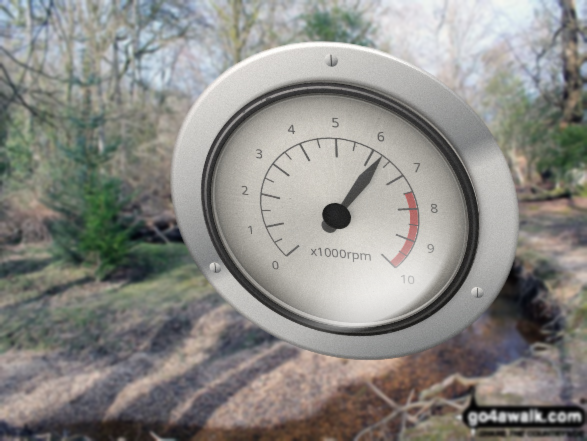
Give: 6250 rpm
